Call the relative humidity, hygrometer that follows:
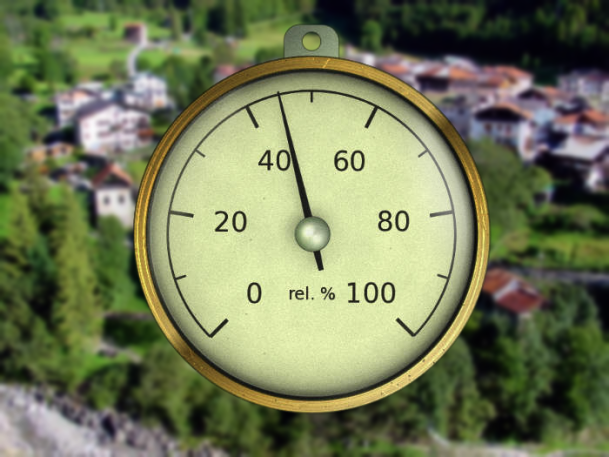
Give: 45 %
